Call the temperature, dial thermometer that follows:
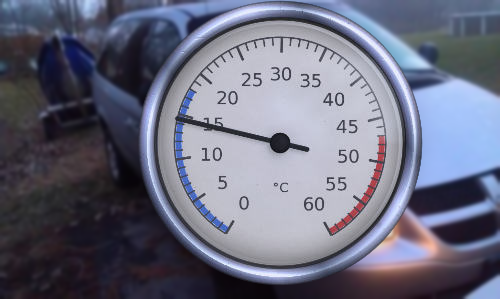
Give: 14.5 °C
